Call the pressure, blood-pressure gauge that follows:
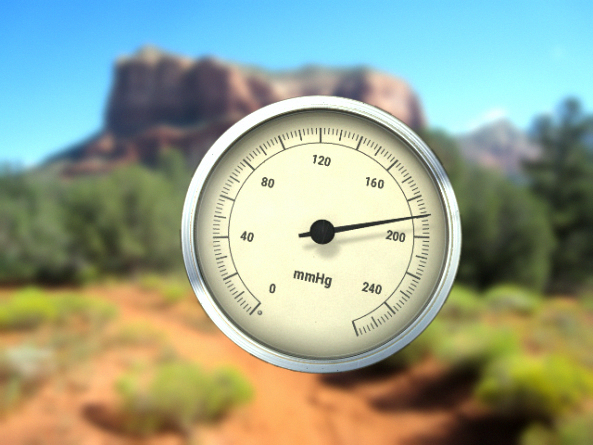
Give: 190 mmHg
